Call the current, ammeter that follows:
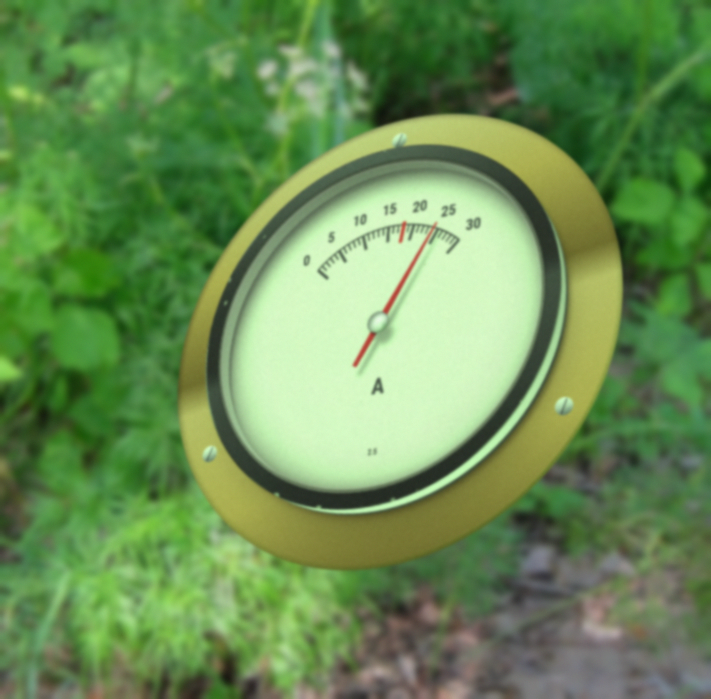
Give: 25 A
